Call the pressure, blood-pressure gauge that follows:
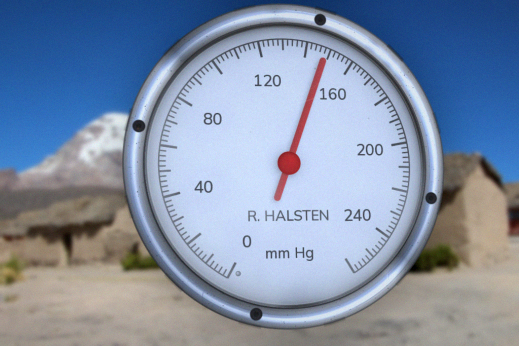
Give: 148 mmHg
